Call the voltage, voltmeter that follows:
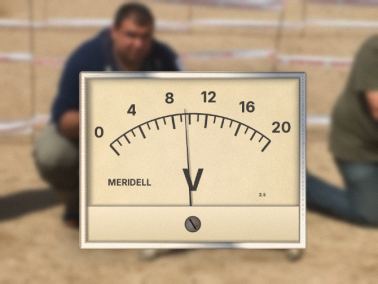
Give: 9.5 V
